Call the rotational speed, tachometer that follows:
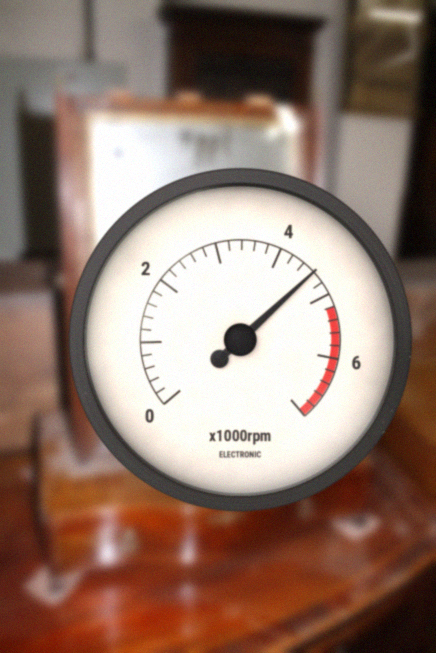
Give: 4600 rpm
